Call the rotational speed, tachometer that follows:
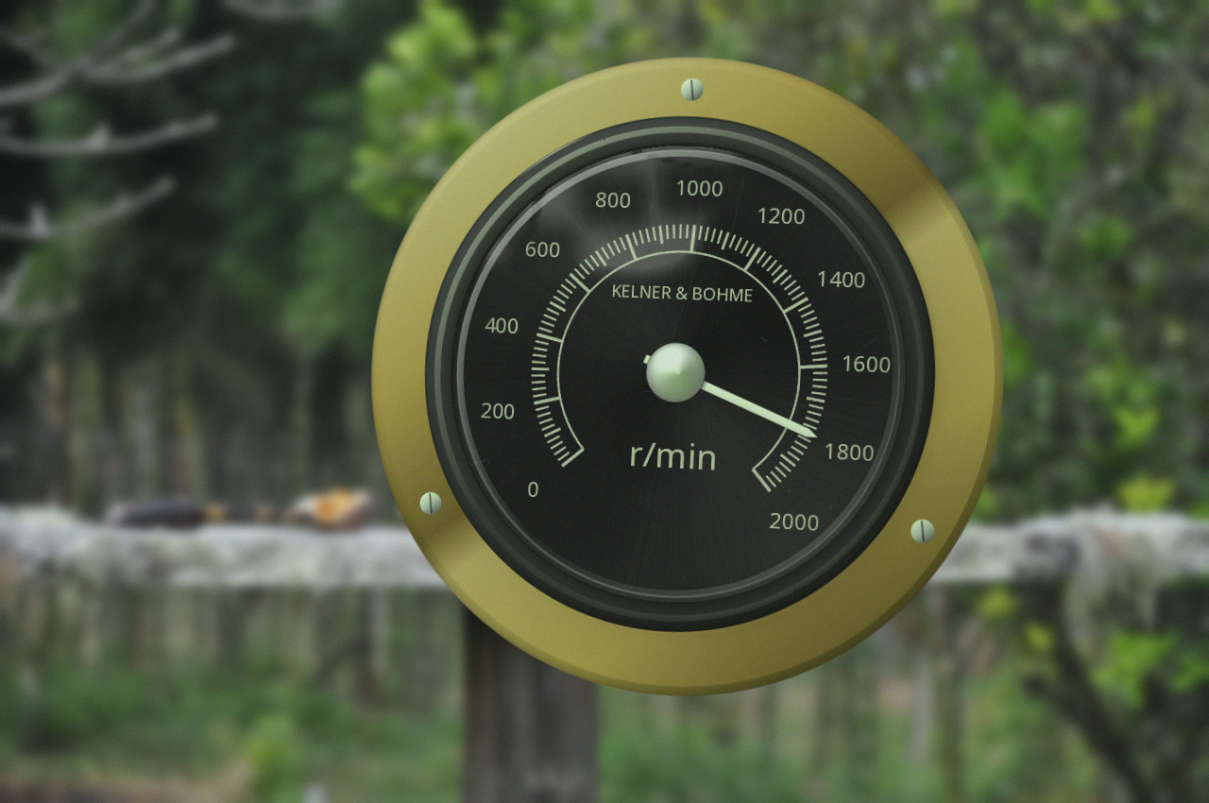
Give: 1800 rpm
